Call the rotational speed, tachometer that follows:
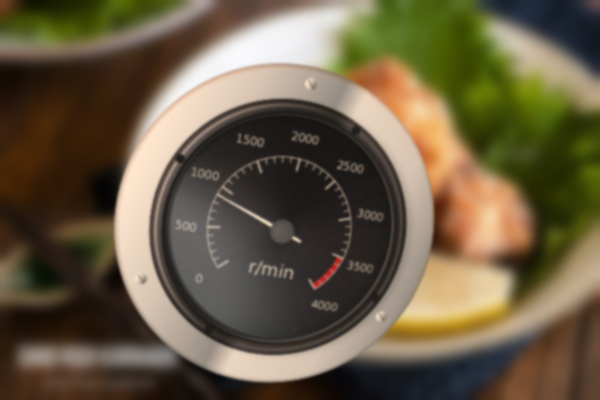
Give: 900 rpm
